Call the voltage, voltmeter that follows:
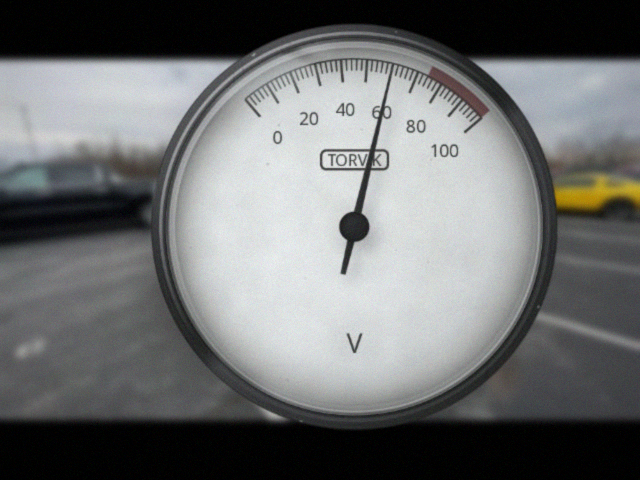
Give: 60 V
